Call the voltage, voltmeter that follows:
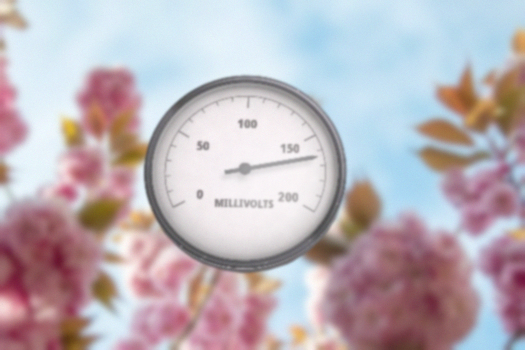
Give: 165 mV
